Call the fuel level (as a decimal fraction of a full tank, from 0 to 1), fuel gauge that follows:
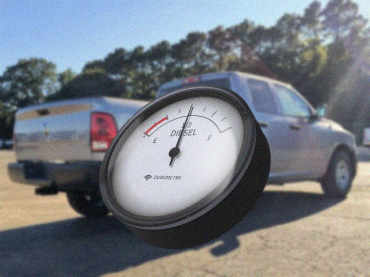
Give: 0.5
